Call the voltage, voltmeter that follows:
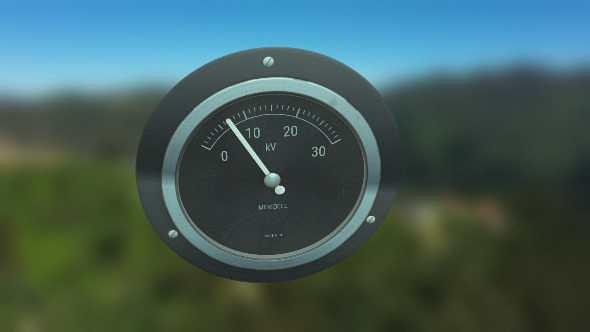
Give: 7 kV
